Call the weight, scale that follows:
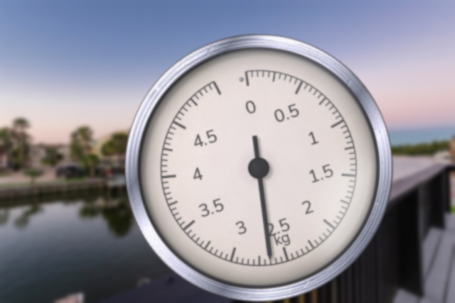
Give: 2.65 kg
